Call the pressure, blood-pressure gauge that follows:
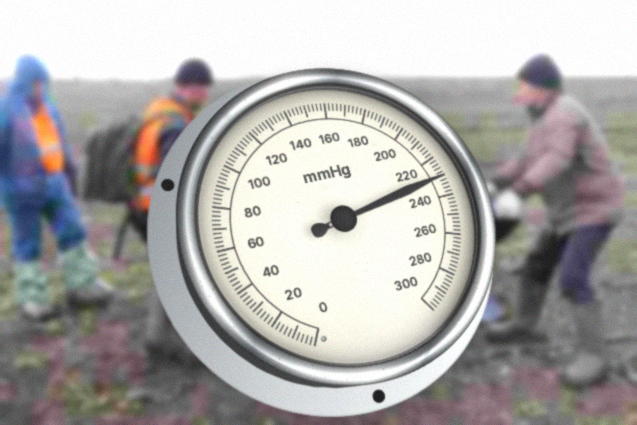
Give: 230 mmHg
